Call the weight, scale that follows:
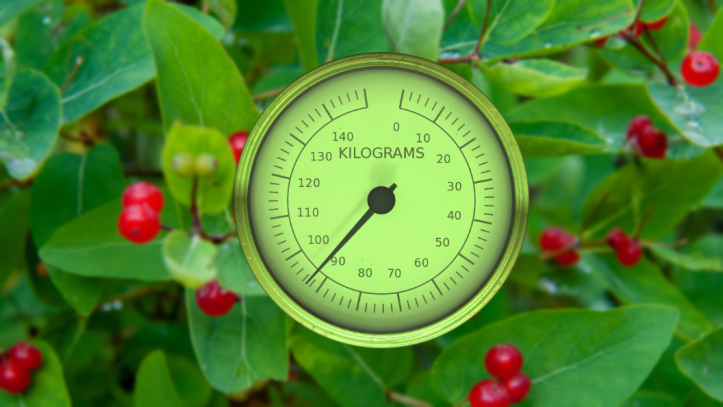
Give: 93 kg
